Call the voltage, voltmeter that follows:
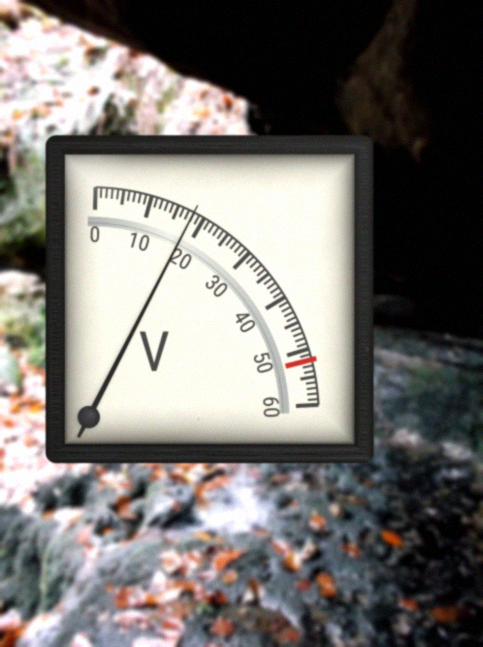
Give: 18 V
